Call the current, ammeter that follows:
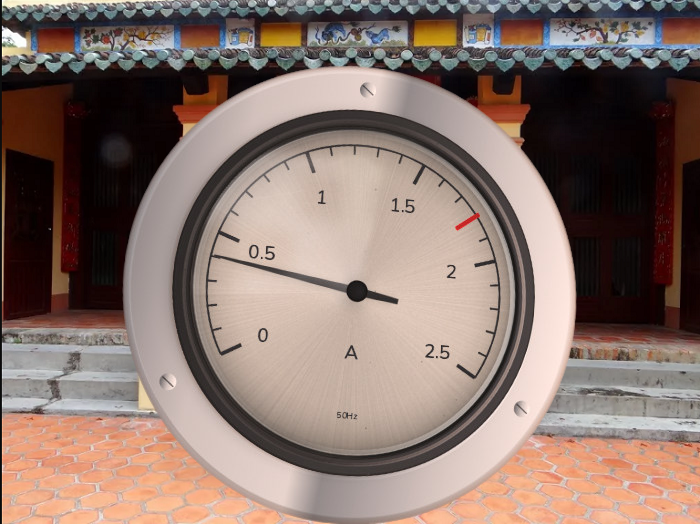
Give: 0.4 A
